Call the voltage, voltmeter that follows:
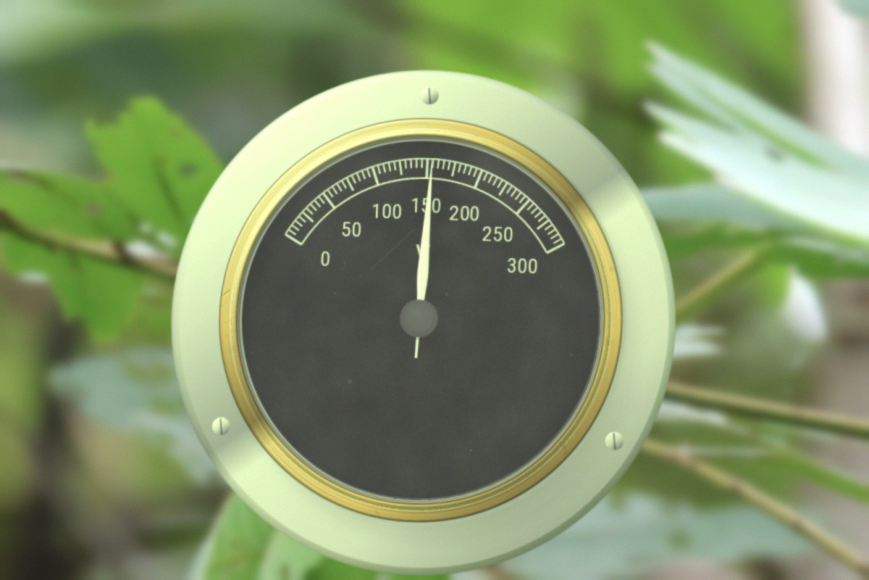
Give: 155 V
